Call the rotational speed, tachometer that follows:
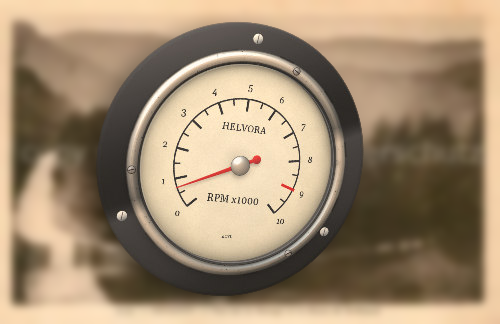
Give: 750 rpm
